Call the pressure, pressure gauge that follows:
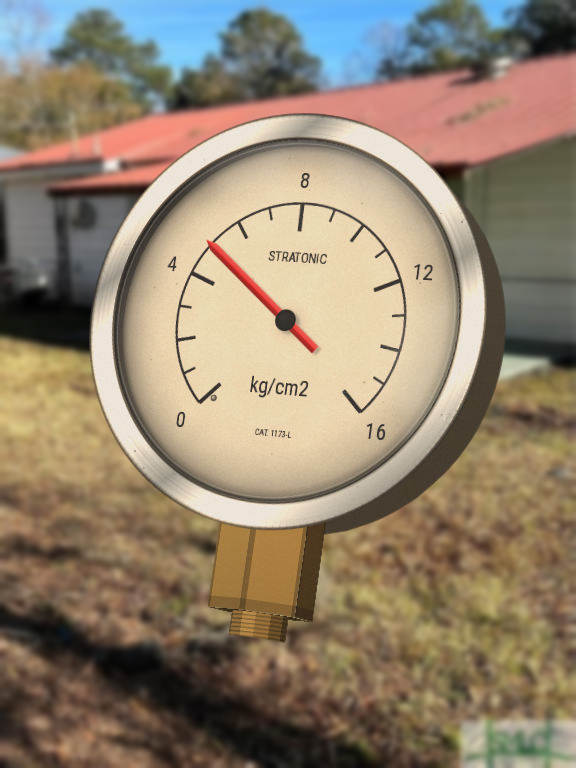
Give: 5 kg/cm²
